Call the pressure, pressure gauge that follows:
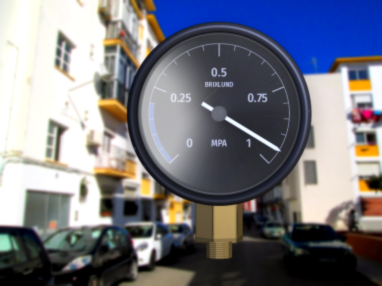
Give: 0.95 MPa
